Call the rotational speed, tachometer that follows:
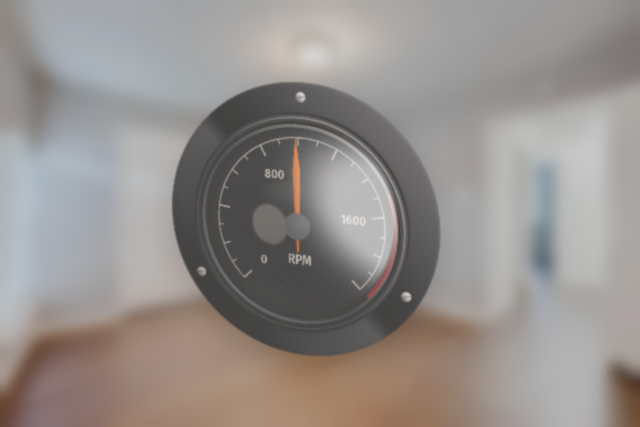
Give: 1000 rpm
